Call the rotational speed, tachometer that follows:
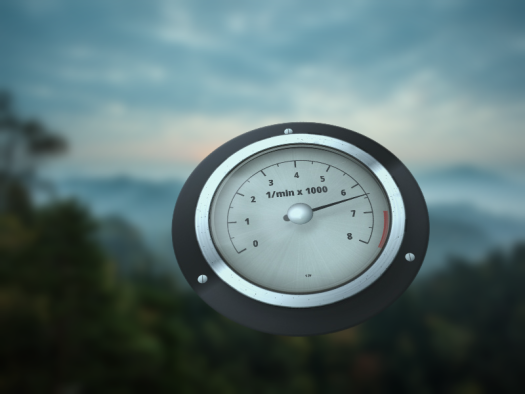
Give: 6500 rpm
